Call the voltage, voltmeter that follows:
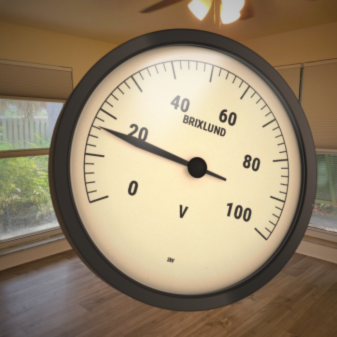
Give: 16 V
